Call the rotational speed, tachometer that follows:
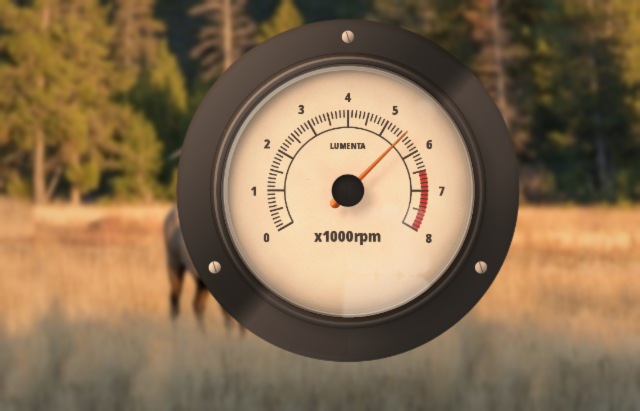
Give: 5500 rpm
